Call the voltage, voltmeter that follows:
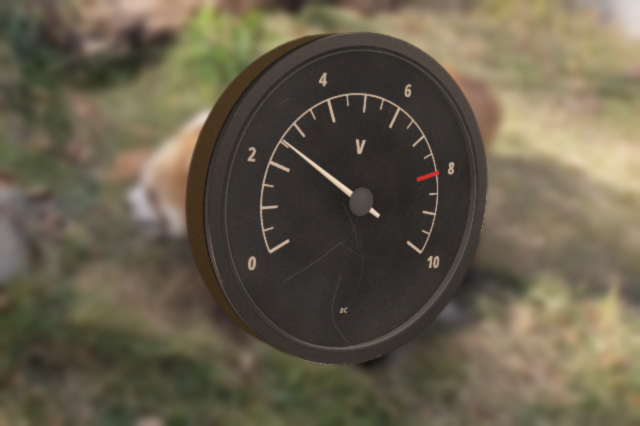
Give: 2.5 V
